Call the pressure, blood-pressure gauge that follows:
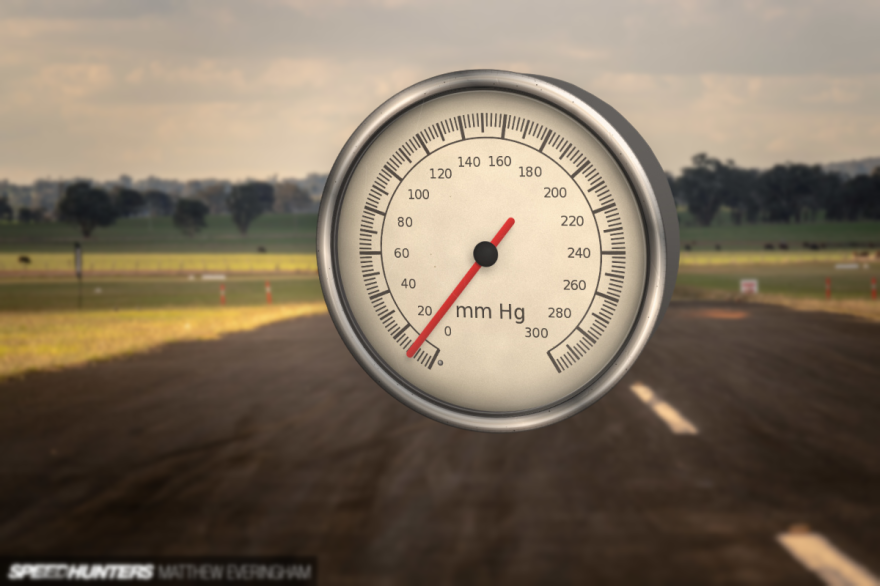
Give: 10 mmHg
